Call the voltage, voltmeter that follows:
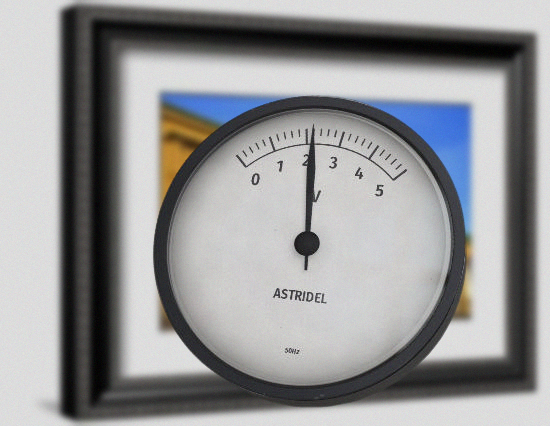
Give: 2.2 V
